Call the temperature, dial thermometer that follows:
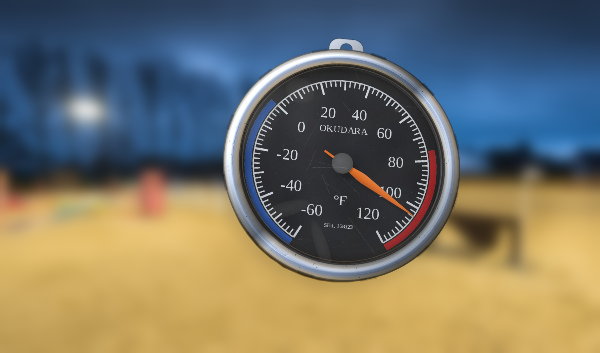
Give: 104 °F
